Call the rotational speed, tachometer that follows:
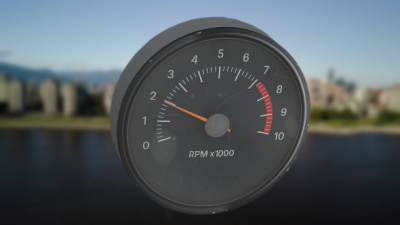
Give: 2000 rpm
